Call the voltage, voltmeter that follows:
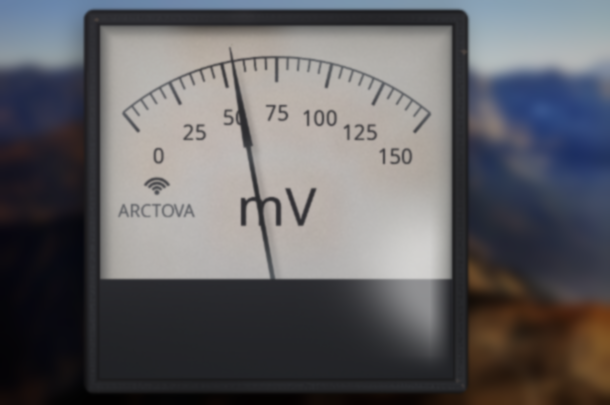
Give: 55 mV
